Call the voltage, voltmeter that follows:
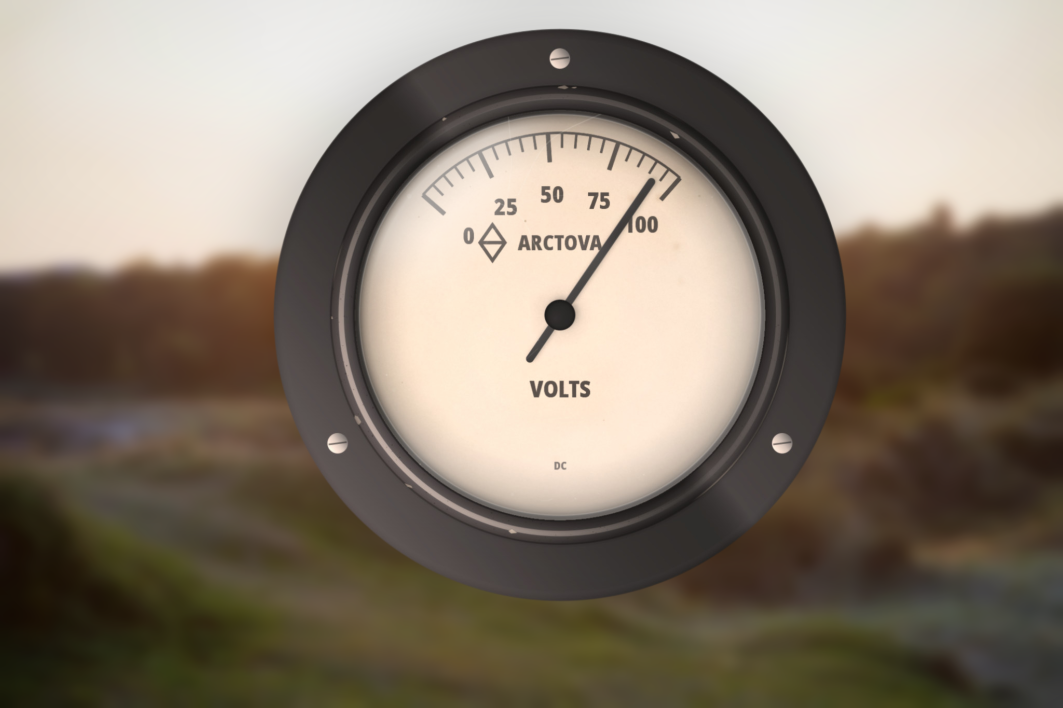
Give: 92.5 V
